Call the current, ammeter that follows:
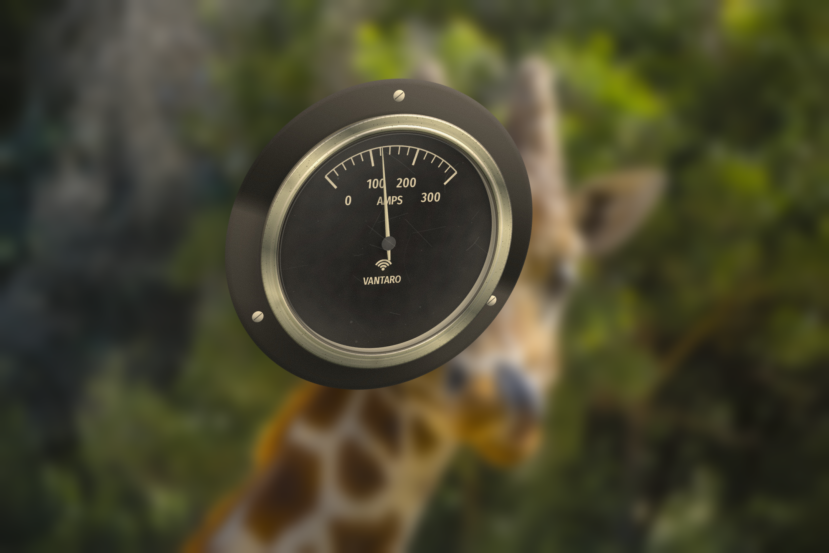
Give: 120 A
